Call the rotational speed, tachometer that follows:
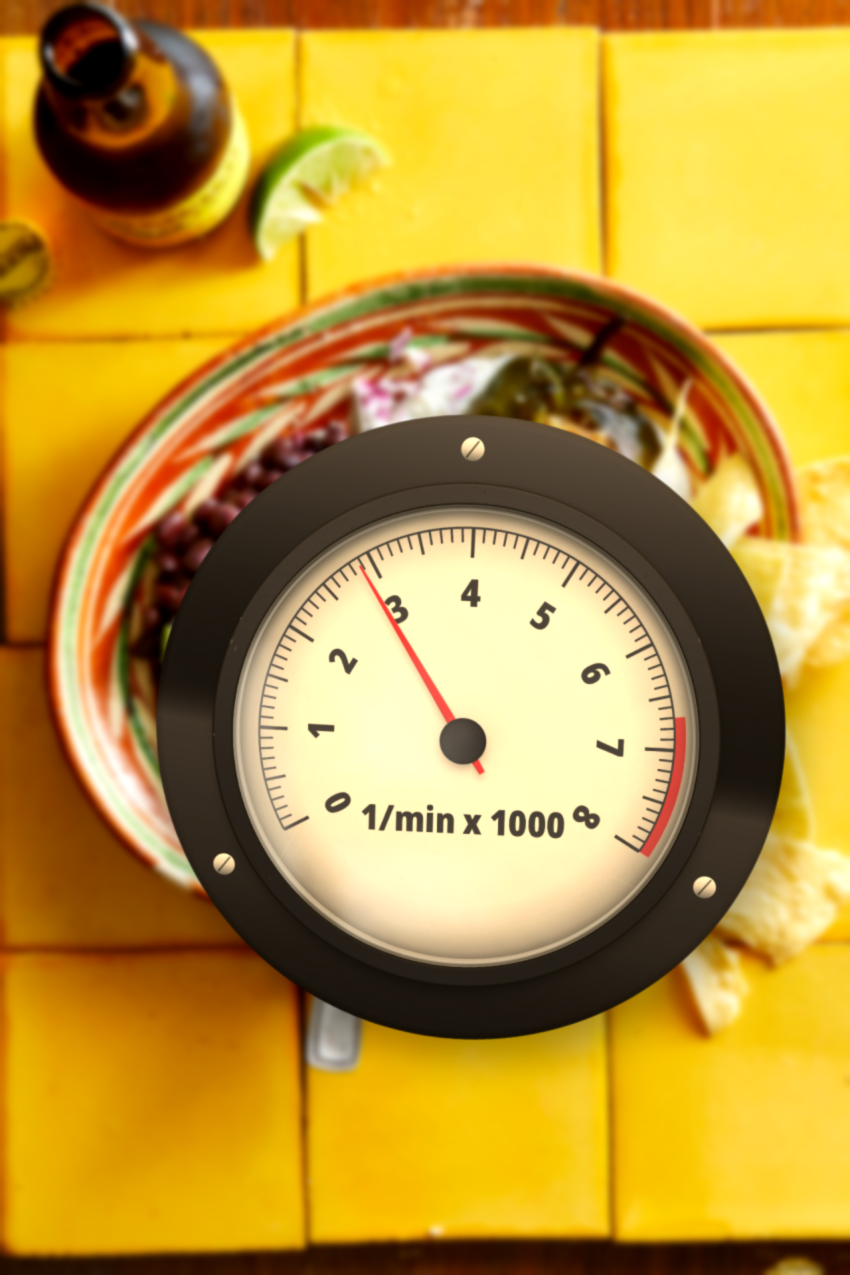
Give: 2900 rpm
